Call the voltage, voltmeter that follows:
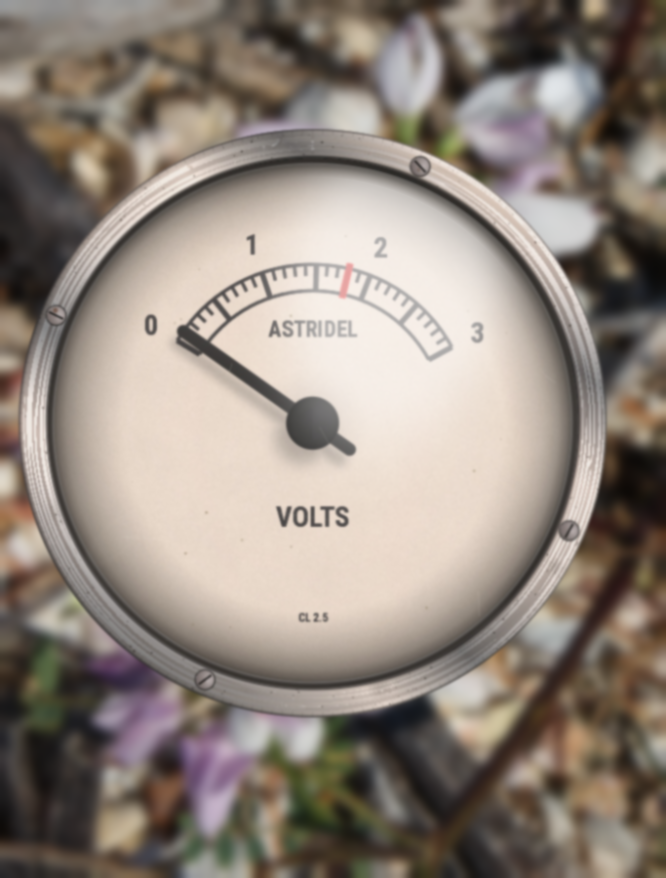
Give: 0.1 V
